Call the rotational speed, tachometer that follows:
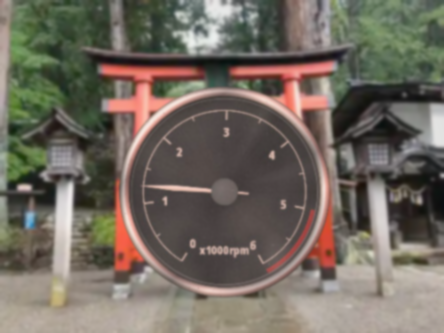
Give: 1250 rpm
